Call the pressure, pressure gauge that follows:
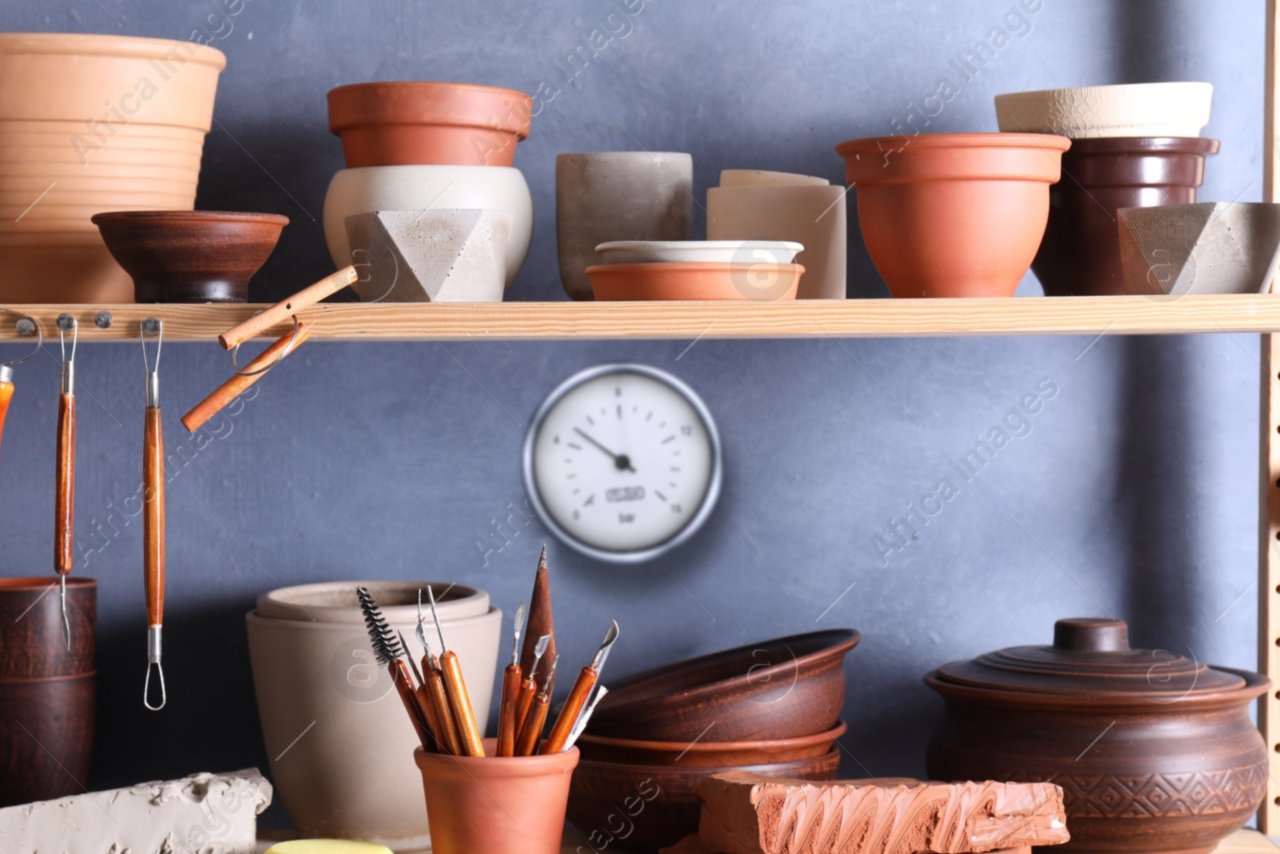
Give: 5 bar
